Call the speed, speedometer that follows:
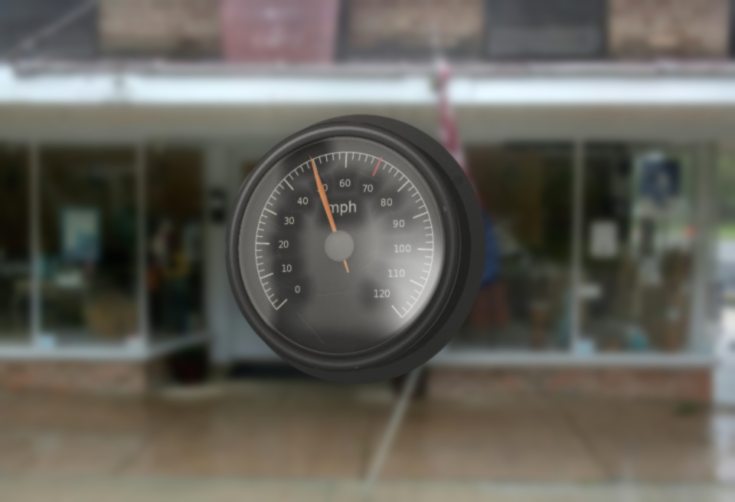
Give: 50 mph
